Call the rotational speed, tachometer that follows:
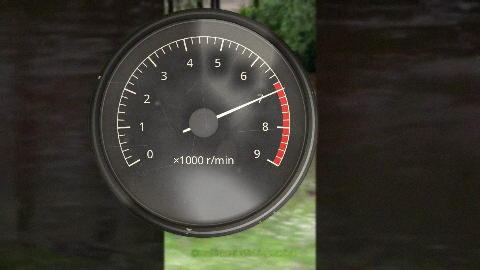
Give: 7000 rpm
